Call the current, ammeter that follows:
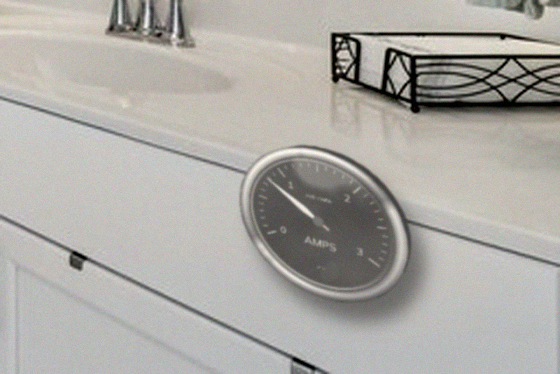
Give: 0.8 A
